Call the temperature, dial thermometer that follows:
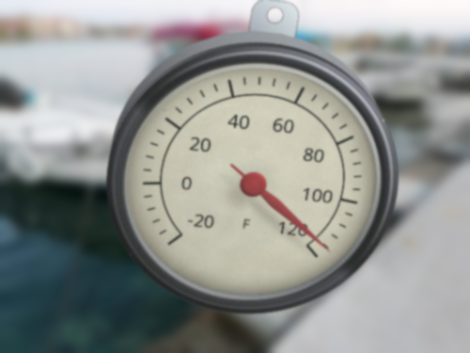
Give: 116 °F
